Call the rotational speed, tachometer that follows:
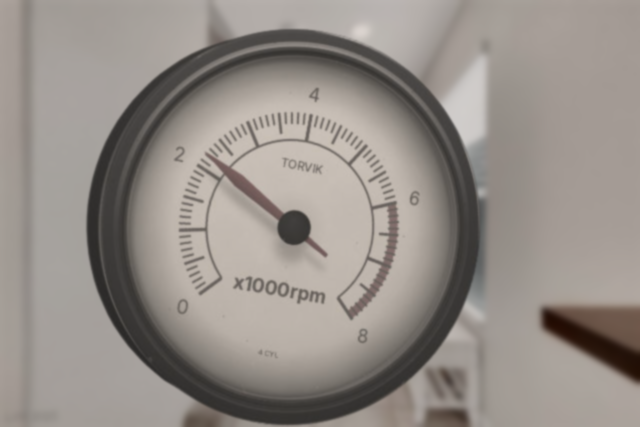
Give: 2200 rpm
